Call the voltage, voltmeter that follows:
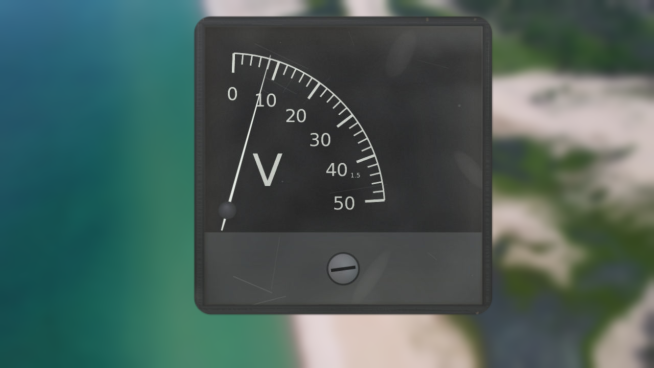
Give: 8 V
